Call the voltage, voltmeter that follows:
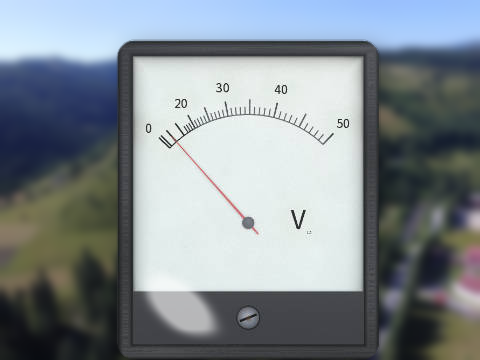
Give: 10 V
